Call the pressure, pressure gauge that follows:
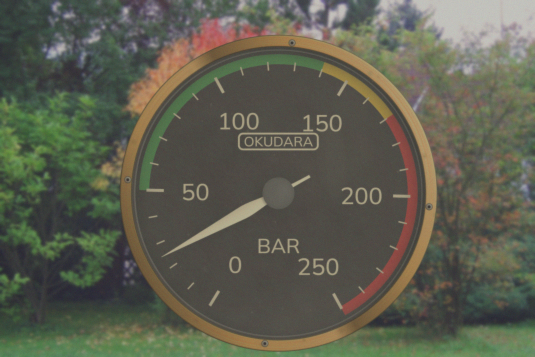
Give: 25 bar
